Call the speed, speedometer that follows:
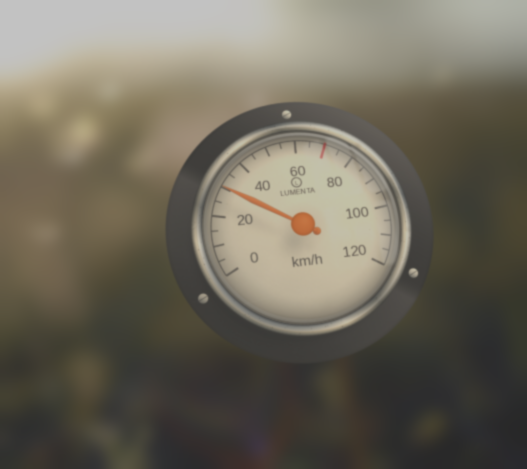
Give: 30 km/h
